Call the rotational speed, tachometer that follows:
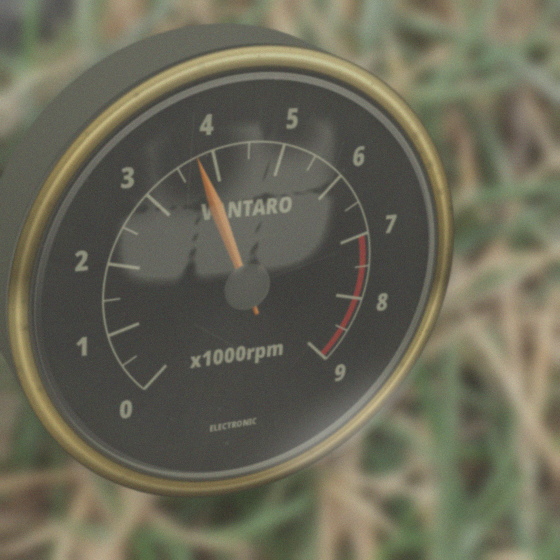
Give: 3750 rpm
